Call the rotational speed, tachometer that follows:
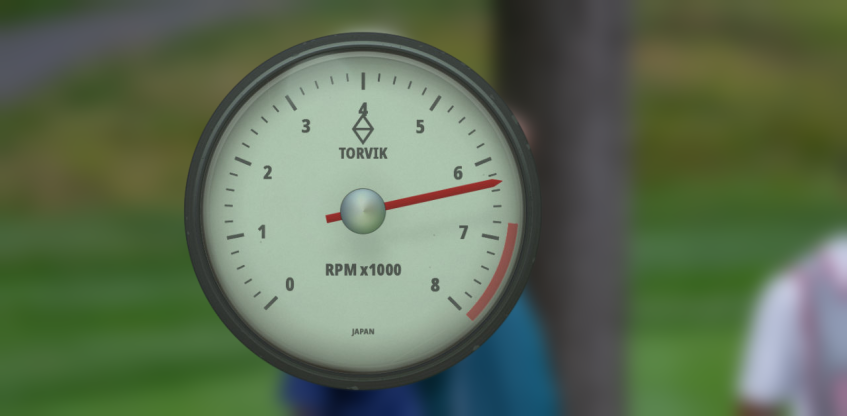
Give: 6300 rpm
